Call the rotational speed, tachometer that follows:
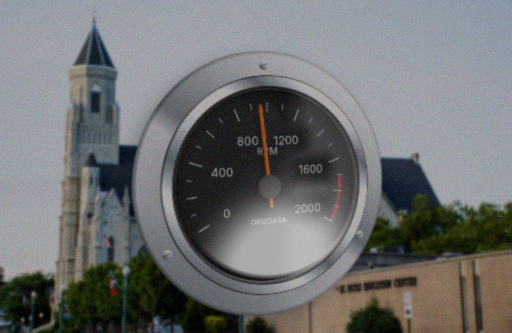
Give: 950 rpm
